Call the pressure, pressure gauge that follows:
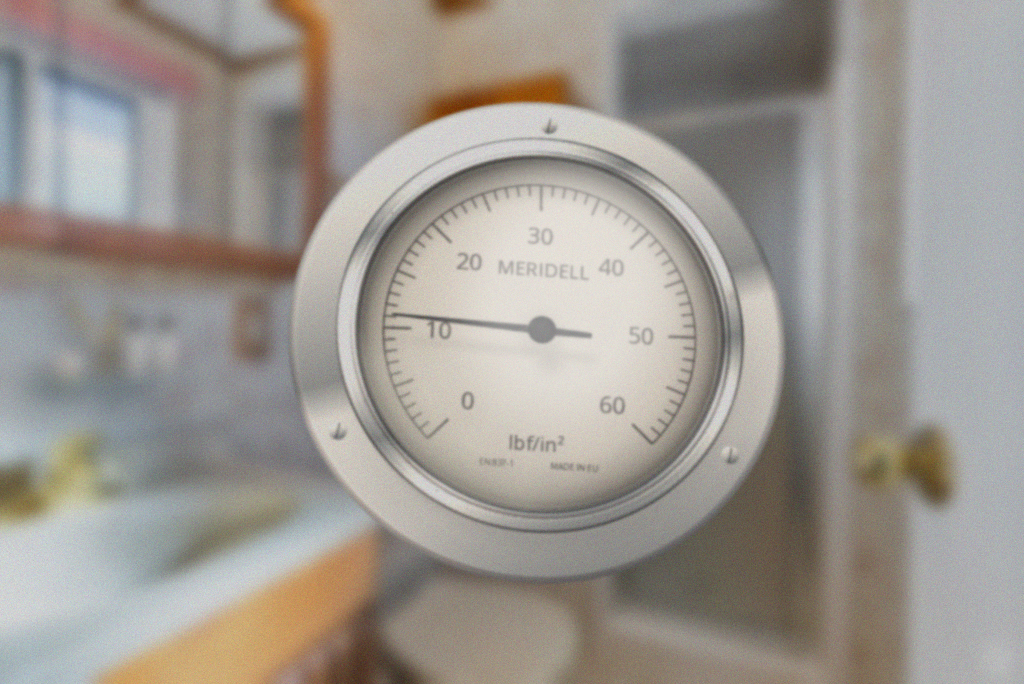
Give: 11 psi
